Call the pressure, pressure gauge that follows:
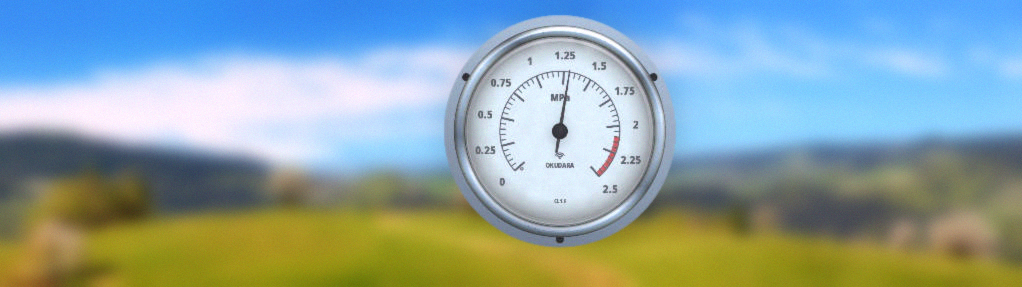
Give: 1.3 MPa
